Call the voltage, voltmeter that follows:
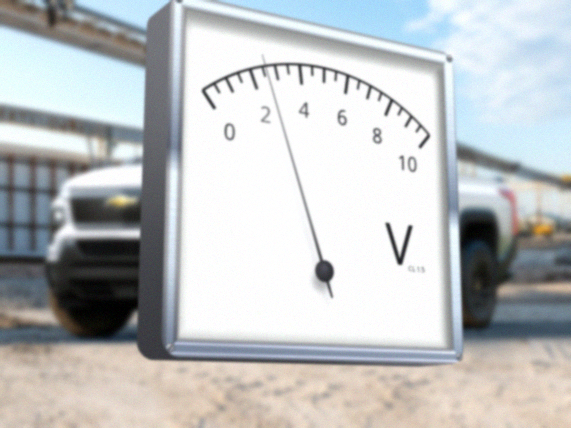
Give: 2.5 V
